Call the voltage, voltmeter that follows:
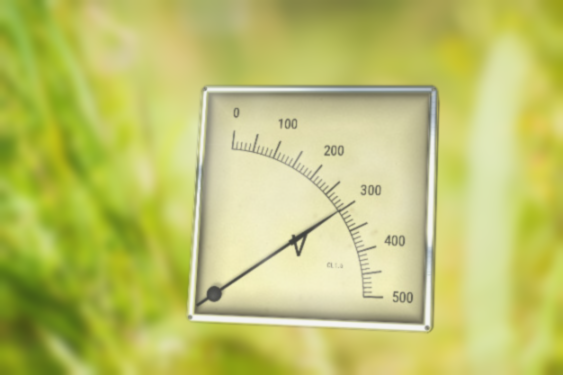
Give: 300 V
